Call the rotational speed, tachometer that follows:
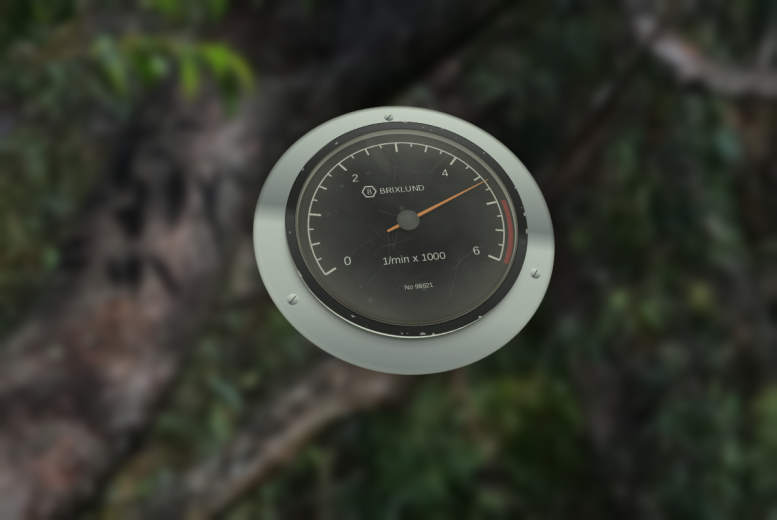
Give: 4625 rpm
